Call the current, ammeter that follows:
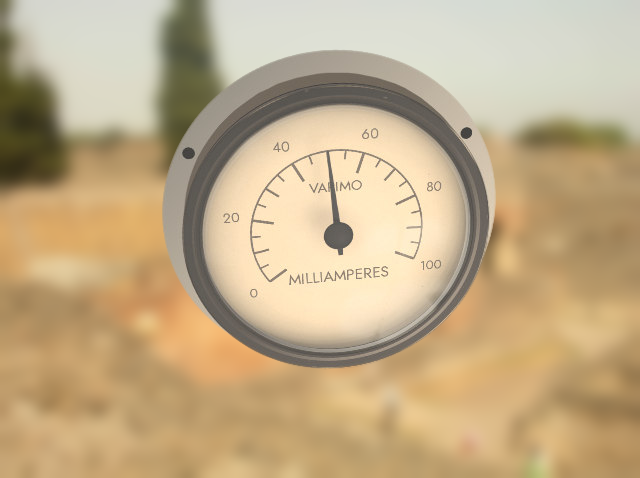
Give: 50 mA
